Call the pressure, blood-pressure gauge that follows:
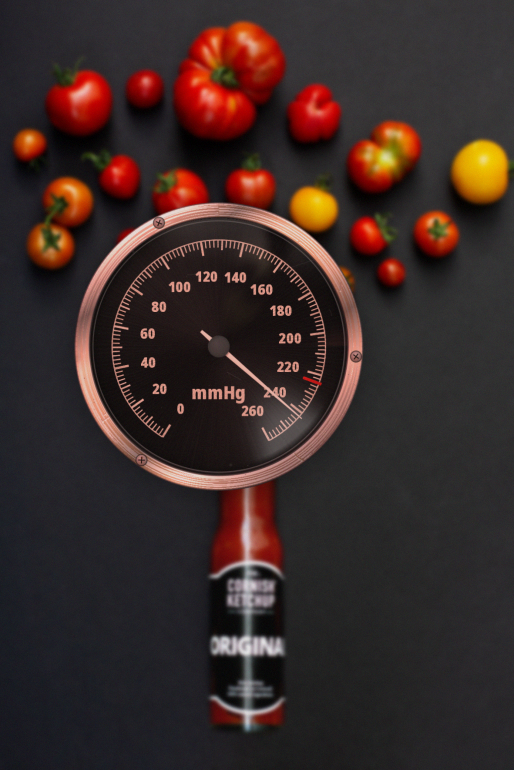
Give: 242 mmHg
